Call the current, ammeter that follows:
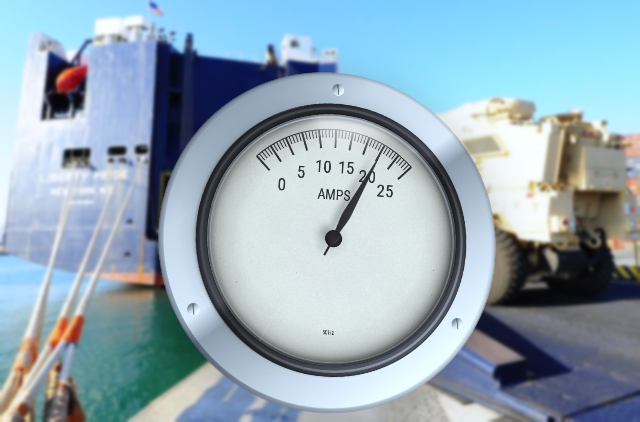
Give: 20 A
